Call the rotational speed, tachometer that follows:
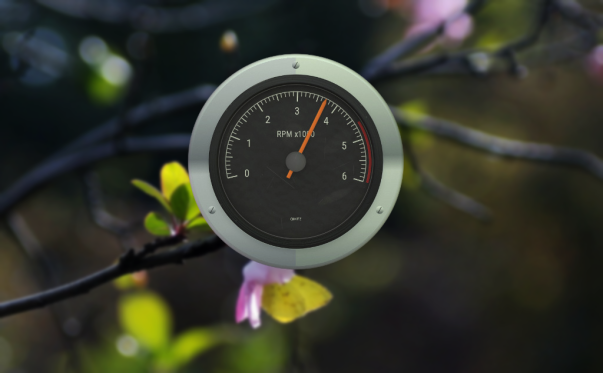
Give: 3700 rpm
